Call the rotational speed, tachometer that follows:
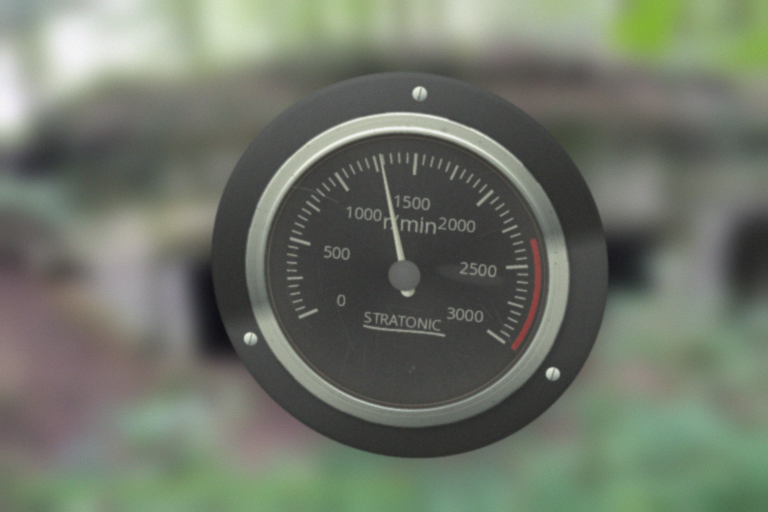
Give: 1300 rpm
